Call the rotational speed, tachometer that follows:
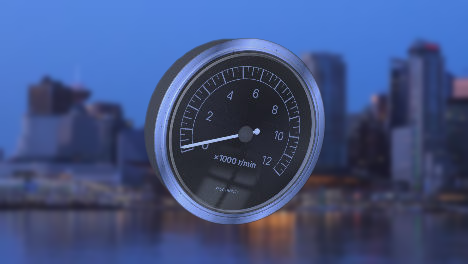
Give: 250 rpm
